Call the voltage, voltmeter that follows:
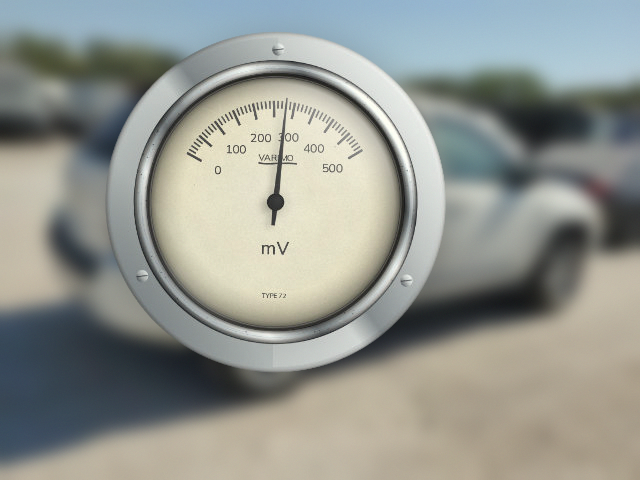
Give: 280 mV
